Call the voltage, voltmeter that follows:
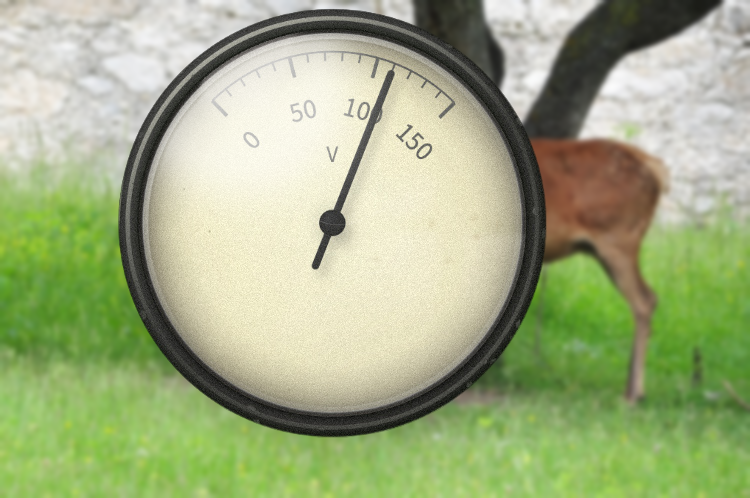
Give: 110 V
